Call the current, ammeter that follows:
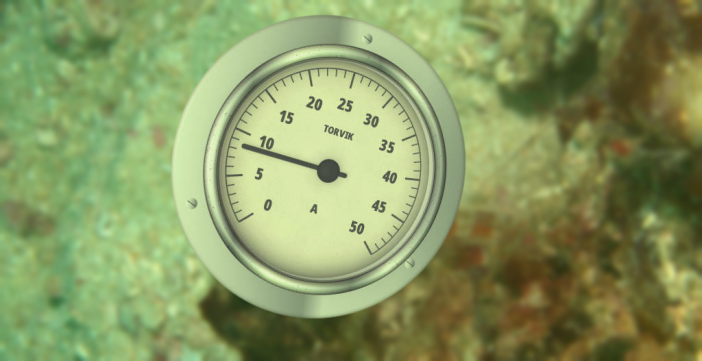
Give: 8.5 A
